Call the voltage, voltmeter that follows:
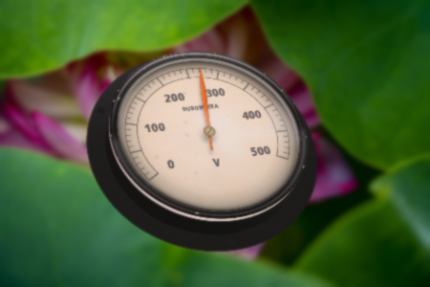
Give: 270 V
